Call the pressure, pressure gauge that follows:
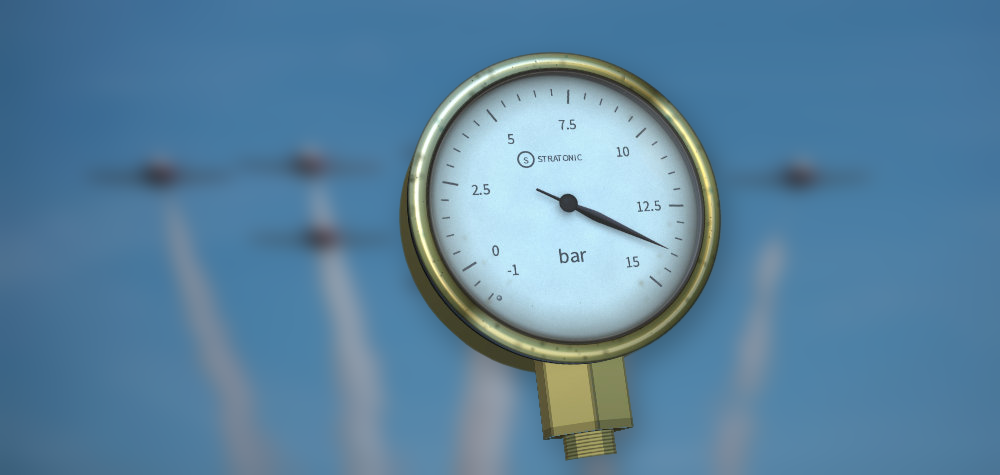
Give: 14 bar
